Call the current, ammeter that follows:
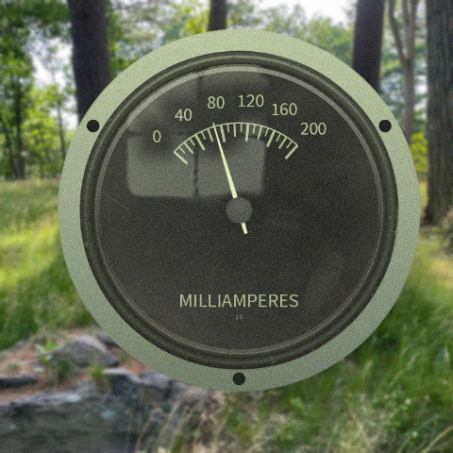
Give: 70 mA
